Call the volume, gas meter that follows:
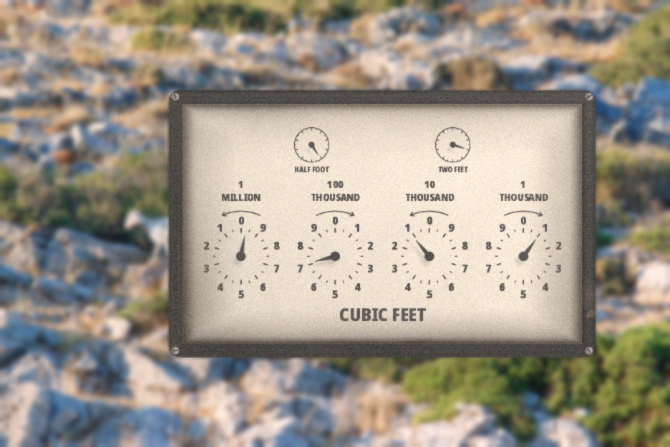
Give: 971100 ft³
